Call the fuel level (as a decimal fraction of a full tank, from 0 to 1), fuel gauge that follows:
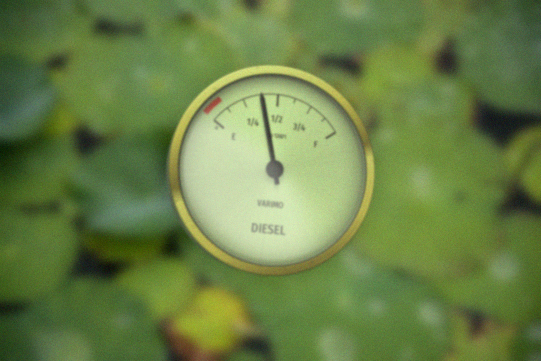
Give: 0.375
